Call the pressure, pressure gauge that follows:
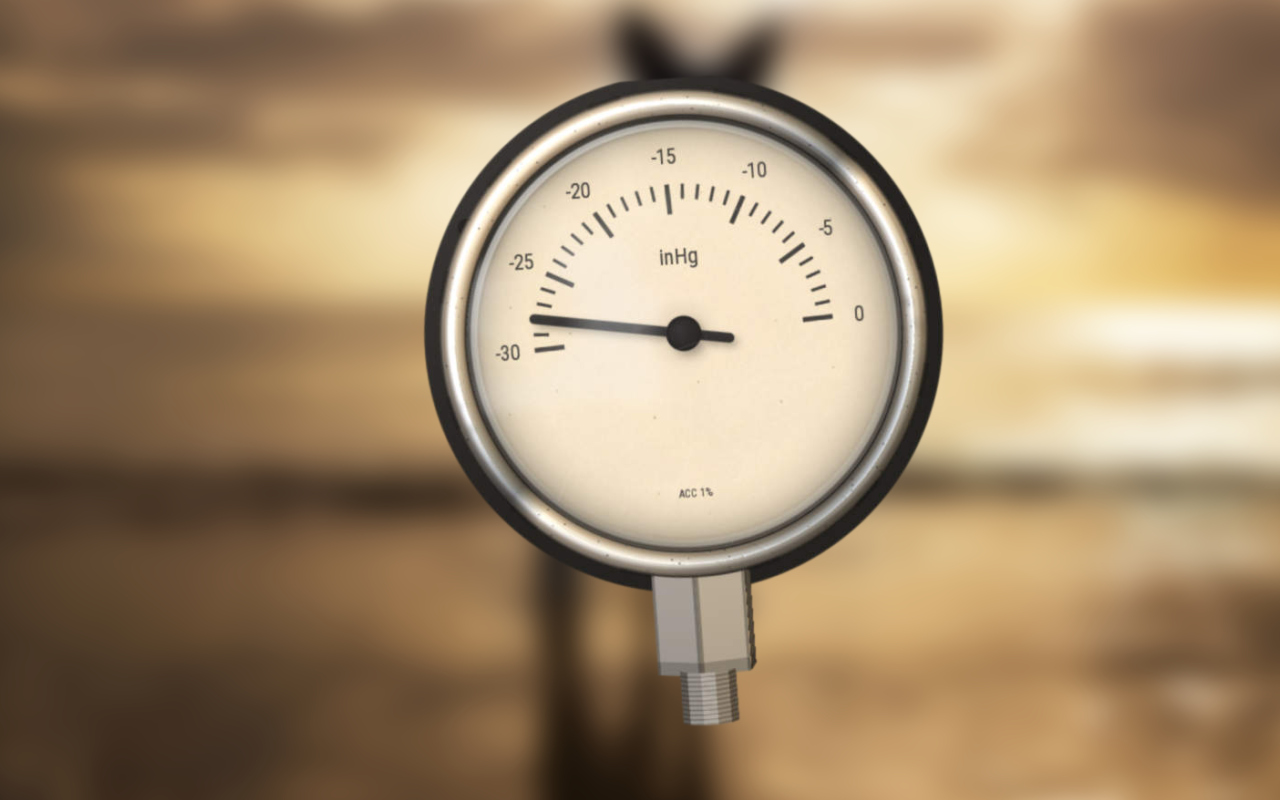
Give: -28 inHg
